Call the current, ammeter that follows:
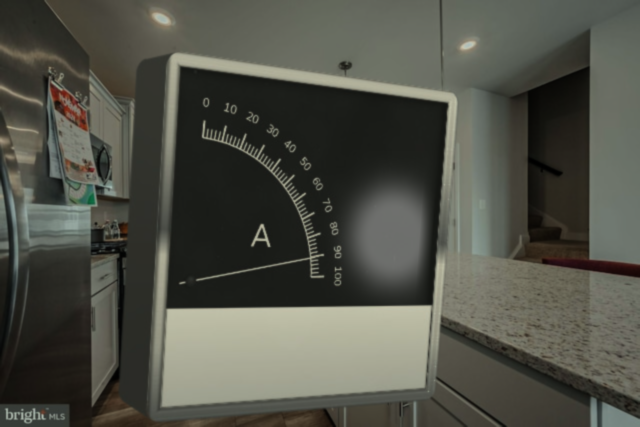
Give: 90 A
